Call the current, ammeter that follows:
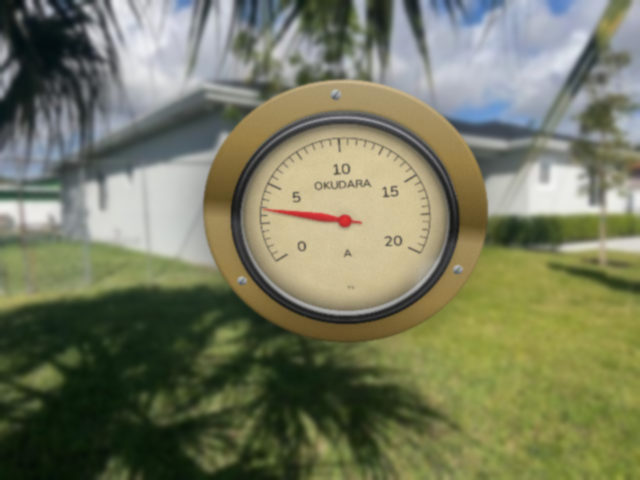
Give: 3.5 A
